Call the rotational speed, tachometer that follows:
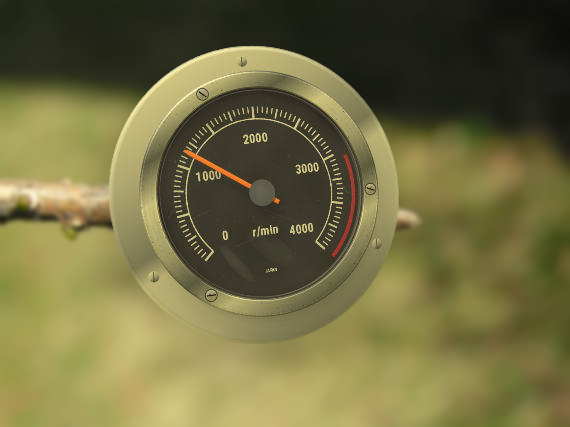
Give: 1150 rpm
